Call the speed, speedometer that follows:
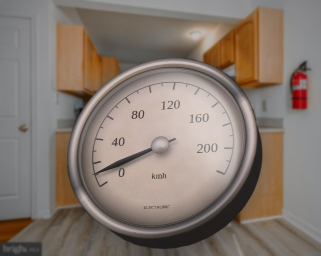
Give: 10 km/h
